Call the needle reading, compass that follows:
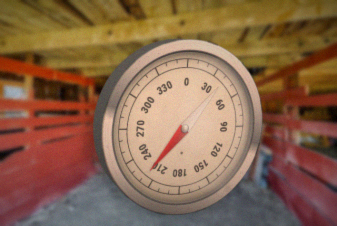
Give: 220 °
